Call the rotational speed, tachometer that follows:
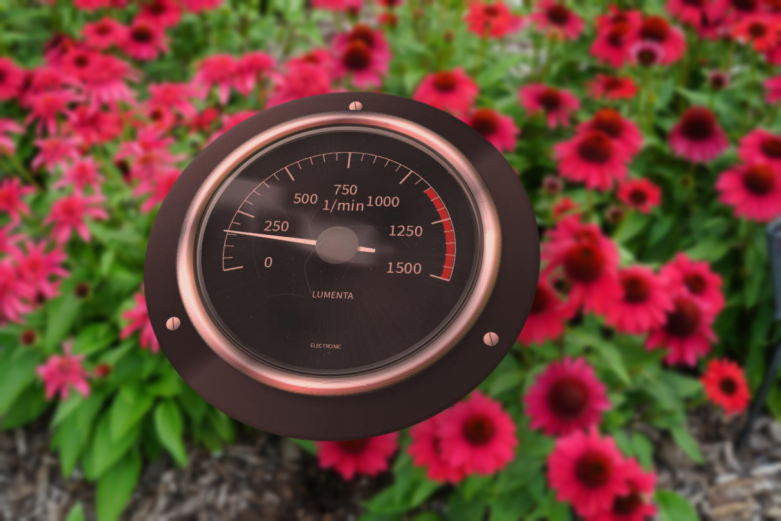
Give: 150 rpm
